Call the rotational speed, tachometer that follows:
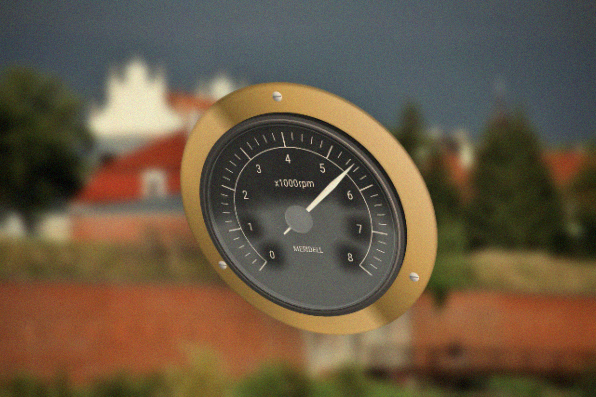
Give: 5500 rpm
